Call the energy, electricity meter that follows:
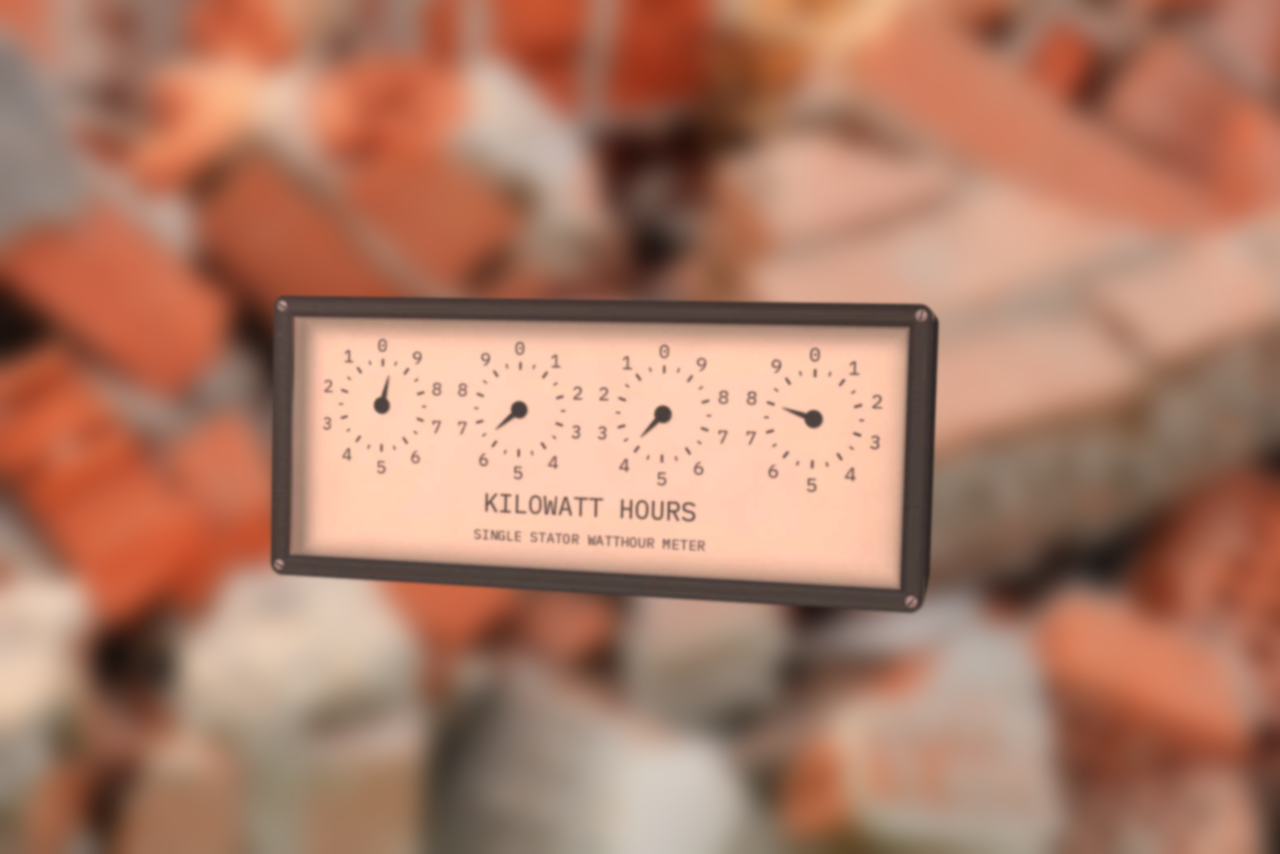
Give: 9638 kWh
